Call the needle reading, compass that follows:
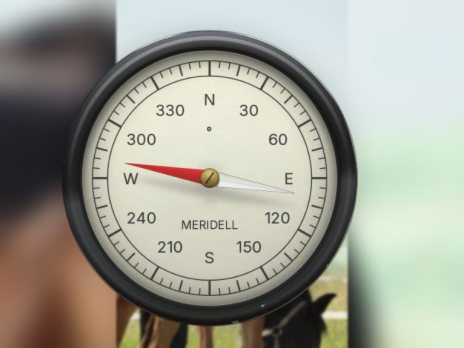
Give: 280 °
